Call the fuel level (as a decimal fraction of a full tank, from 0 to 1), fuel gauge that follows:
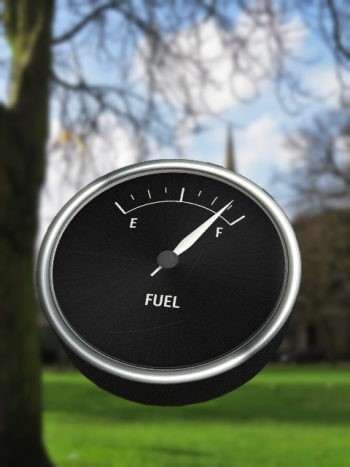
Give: 0.875
